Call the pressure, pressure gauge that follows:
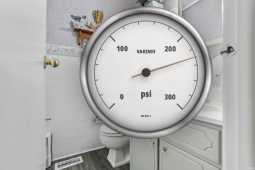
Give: 230 psi
